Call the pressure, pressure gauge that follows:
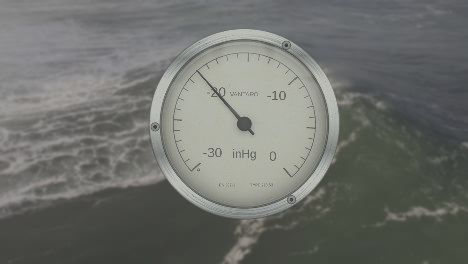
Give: -20 inHg
